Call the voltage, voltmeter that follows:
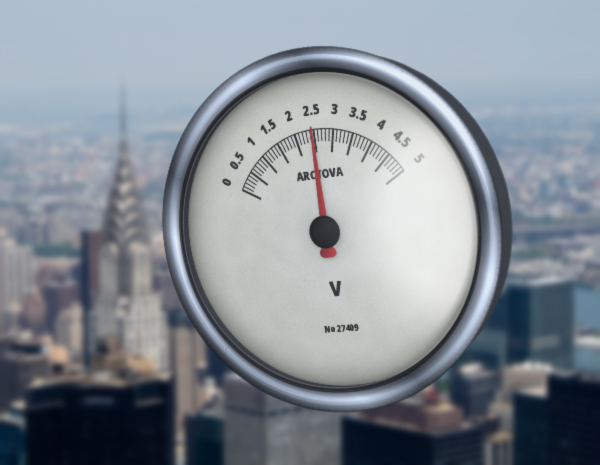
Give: 2.5 V
